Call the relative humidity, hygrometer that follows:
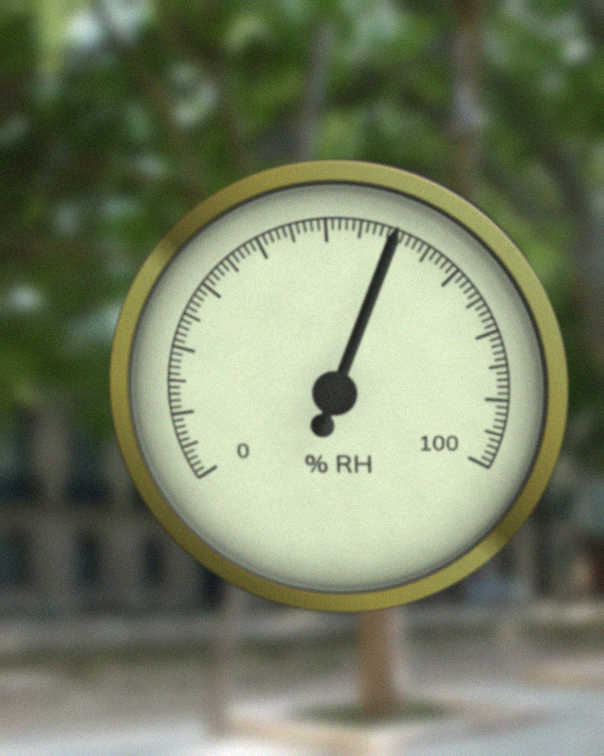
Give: 60 %
